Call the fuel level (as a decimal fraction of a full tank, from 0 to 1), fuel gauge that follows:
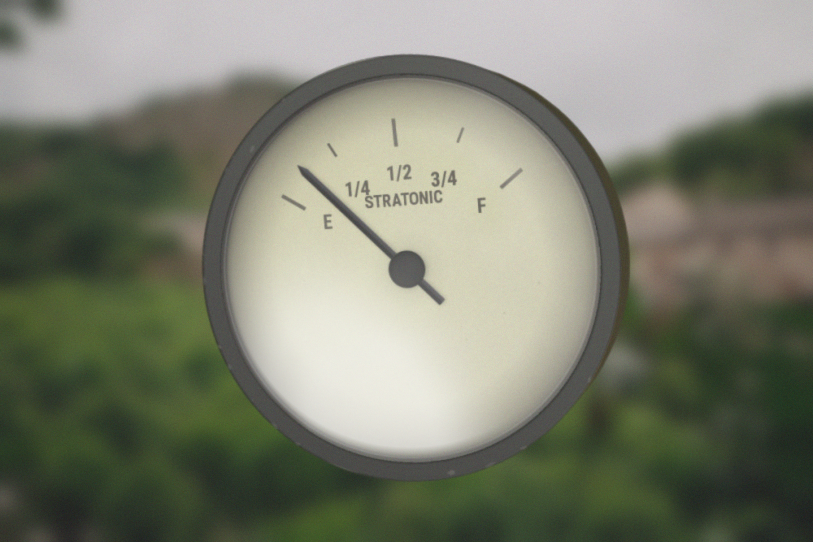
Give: 0.125
